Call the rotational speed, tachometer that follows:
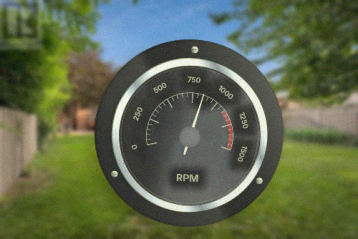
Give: 850 rpm
